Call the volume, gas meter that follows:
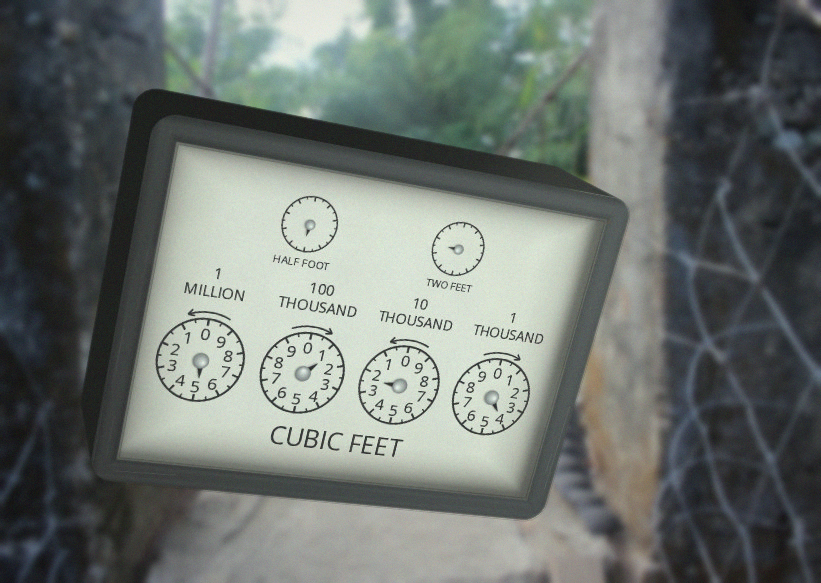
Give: 512400 ft³
